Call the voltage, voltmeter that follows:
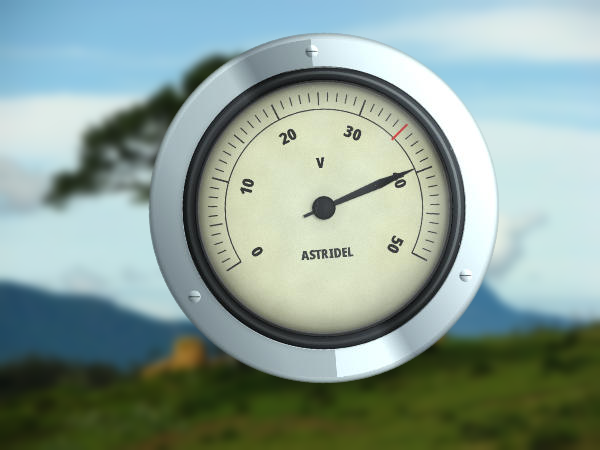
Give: 39.5 V
